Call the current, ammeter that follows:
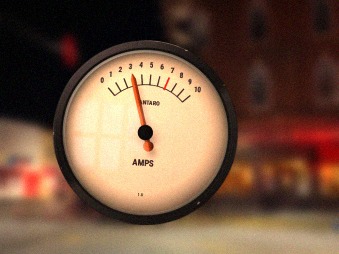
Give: 3 A
